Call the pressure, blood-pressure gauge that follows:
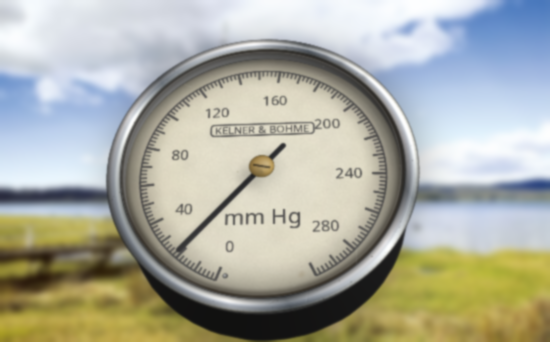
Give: 20 mmHg
